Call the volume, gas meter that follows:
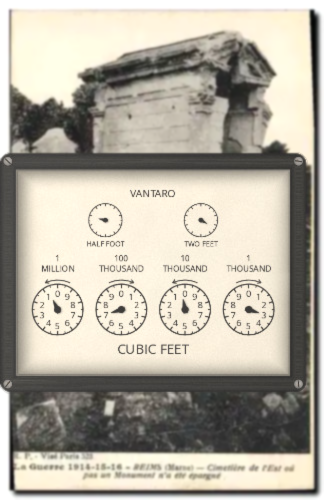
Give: 70300 ft³
